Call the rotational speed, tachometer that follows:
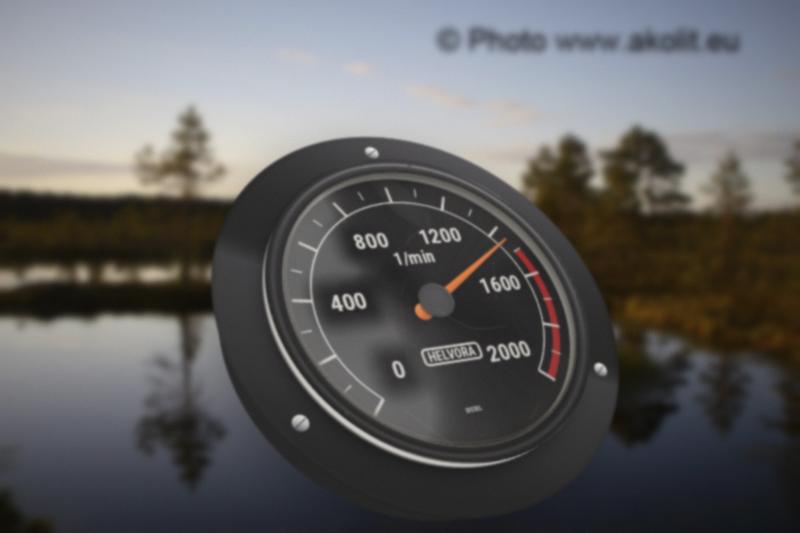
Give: 1450 rpm
